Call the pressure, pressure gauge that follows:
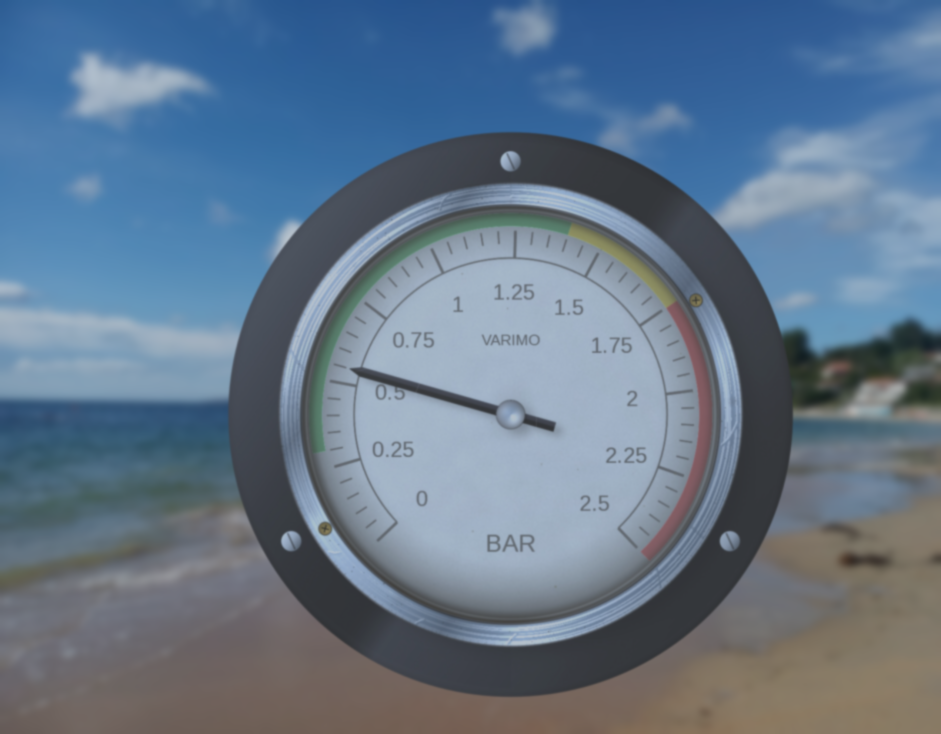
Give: 0.55 bar
